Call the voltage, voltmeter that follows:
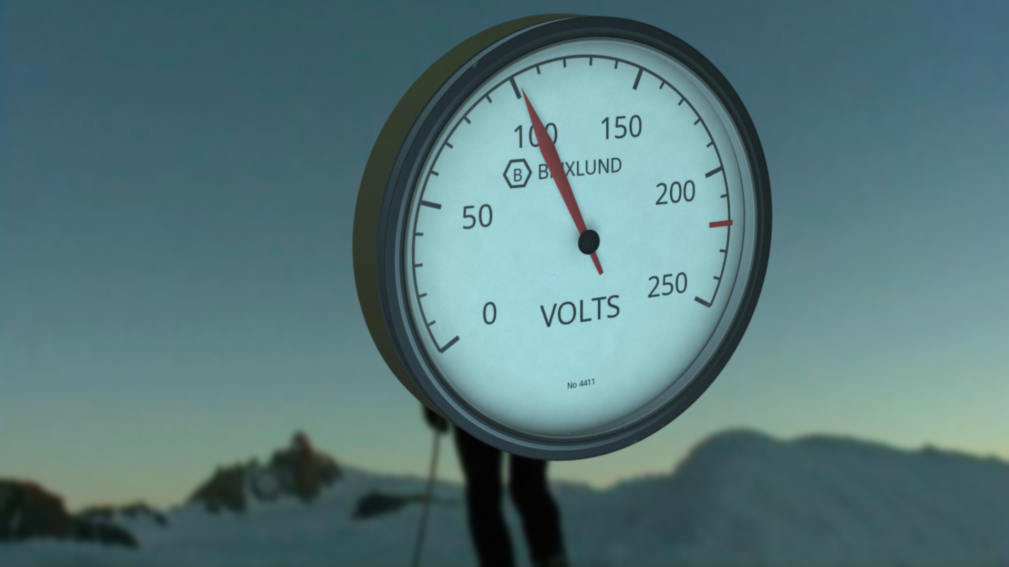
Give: 100 V
